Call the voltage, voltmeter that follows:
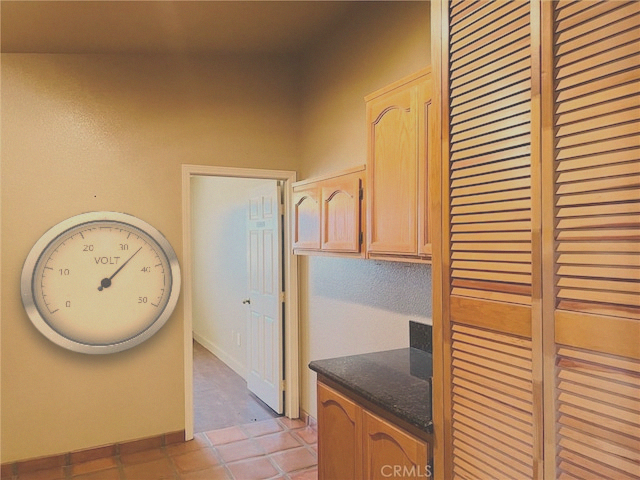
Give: 34 V
